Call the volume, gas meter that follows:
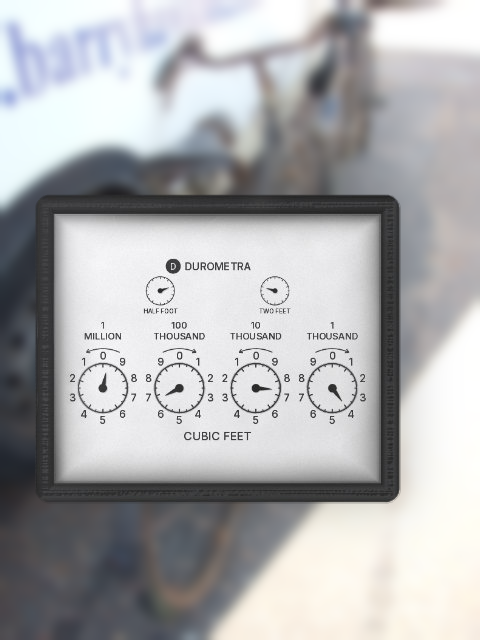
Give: 967400 ft³
